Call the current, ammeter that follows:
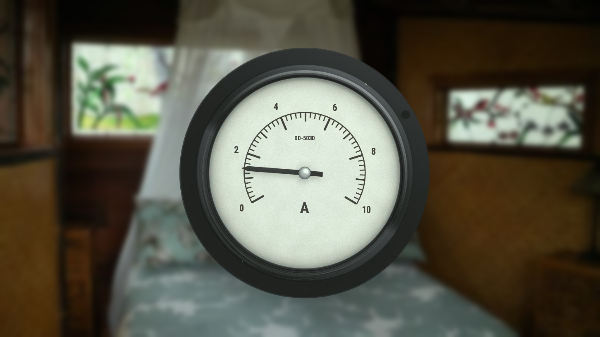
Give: 1.4 A
